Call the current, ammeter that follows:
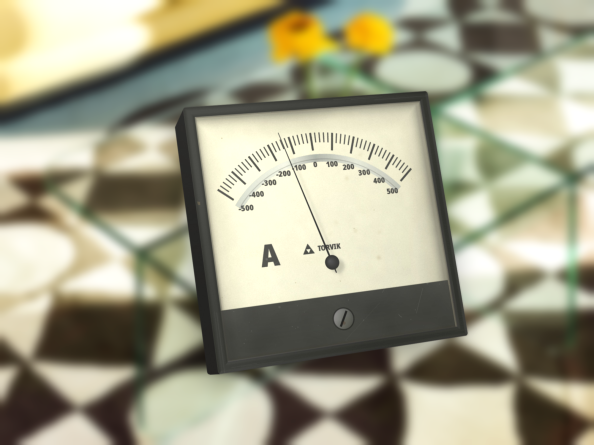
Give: -140 A
